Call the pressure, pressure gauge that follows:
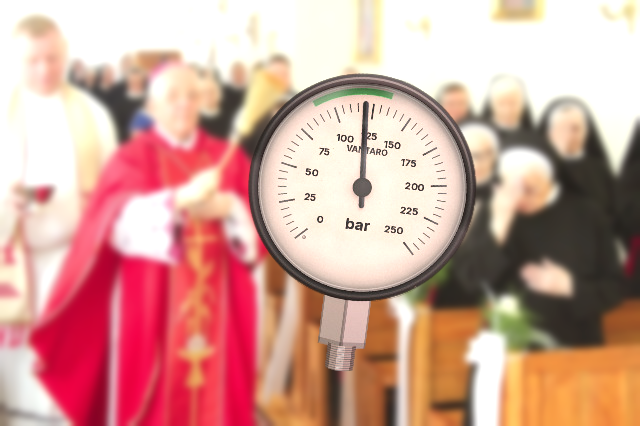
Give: 120 bar
